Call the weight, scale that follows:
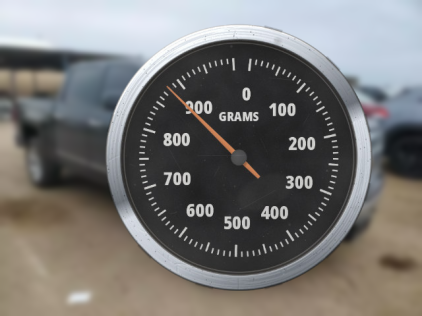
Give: 880 g
